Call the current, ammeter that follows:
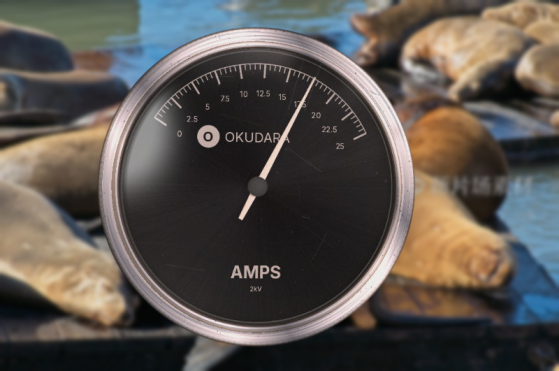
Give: 17.5 A
